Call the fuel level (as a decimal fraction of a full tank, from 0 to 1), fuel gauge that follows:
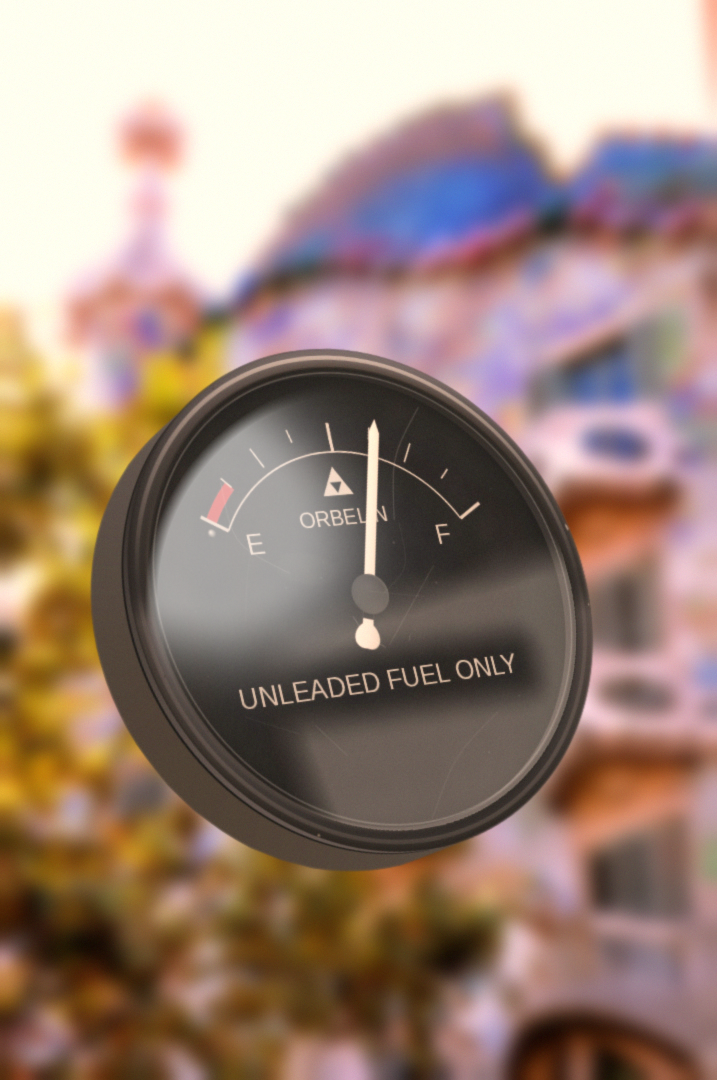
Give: 0.625
